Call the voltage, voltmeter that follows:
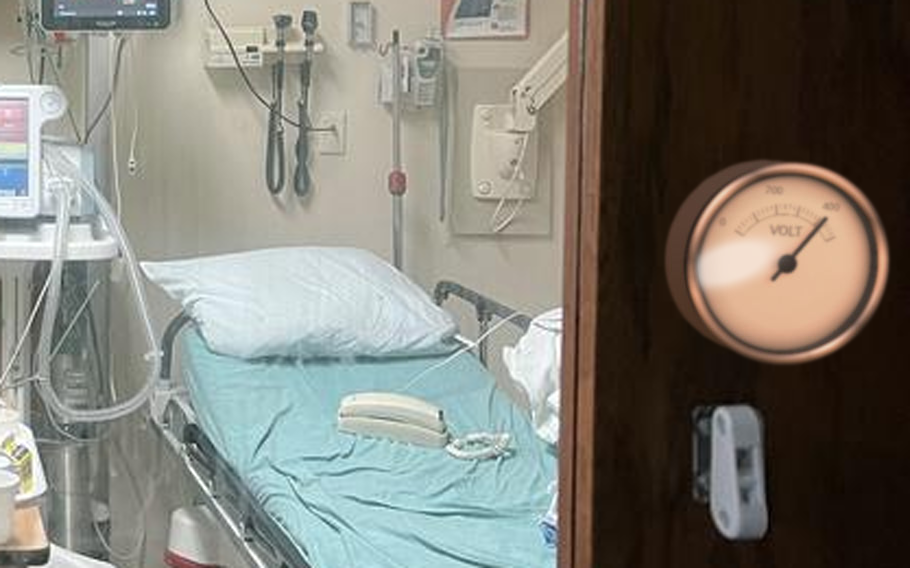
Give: 400 V
